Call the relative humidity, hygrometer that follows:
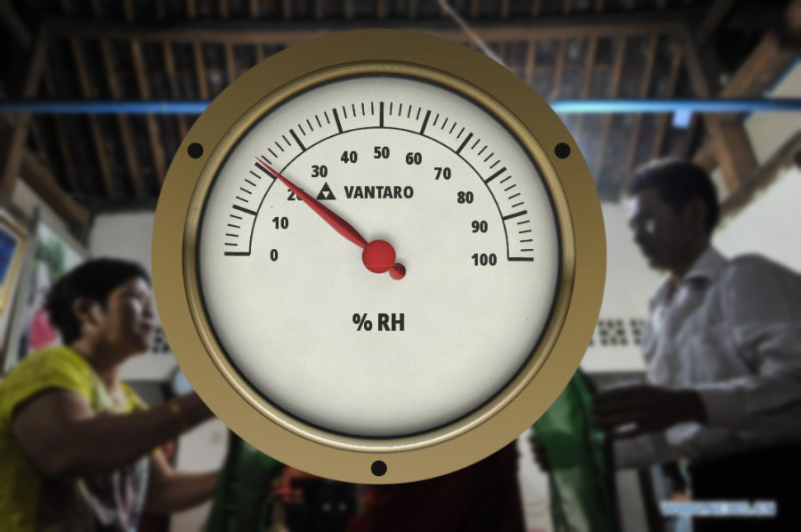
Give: 21 %
